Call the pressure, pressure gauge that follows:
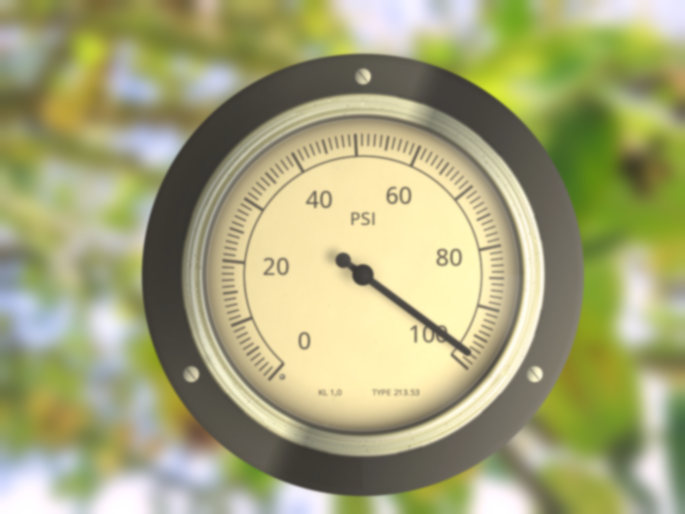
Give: 98 psi
